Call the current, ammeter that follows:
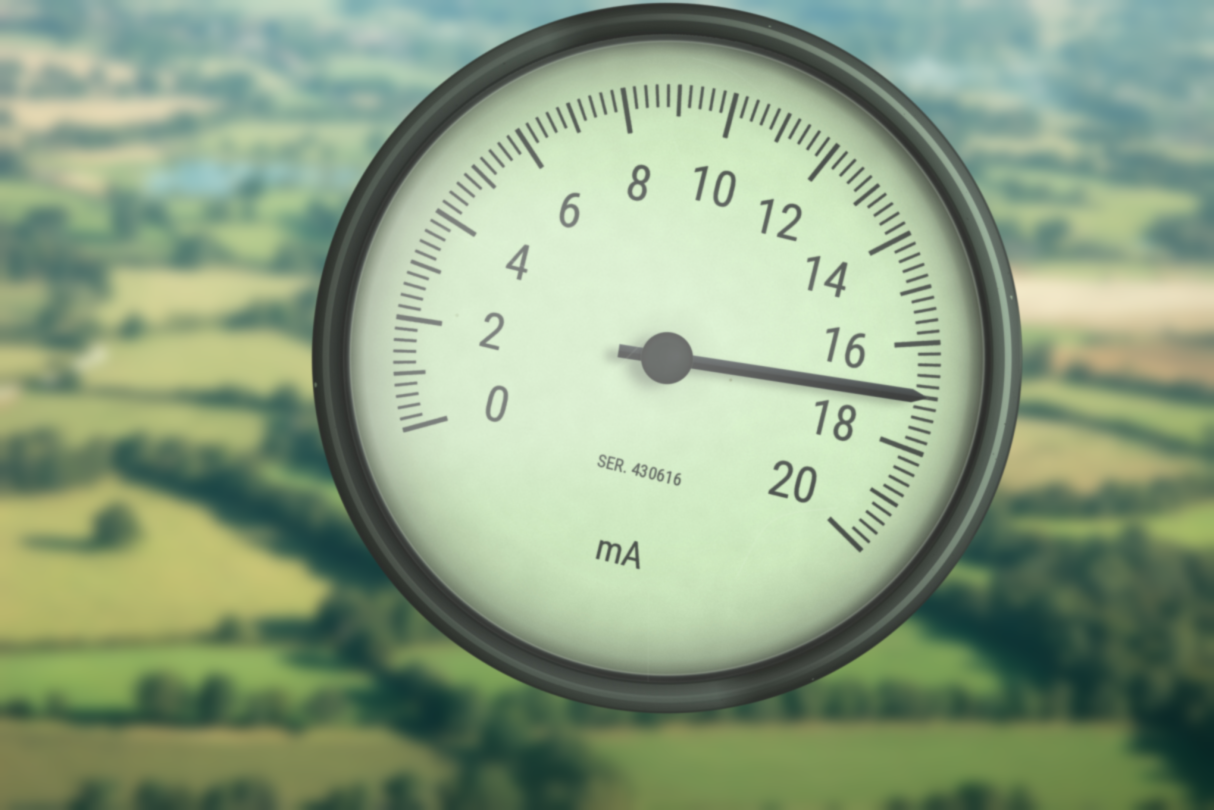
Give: 17 mA
